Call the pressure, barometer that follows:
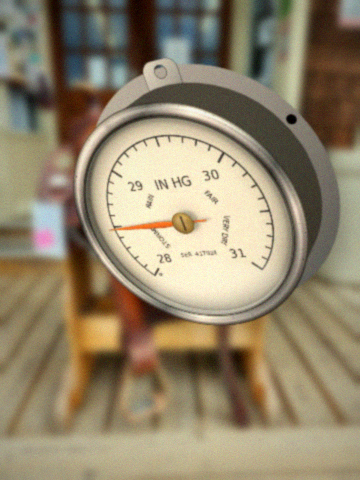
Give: 28.5 inHg
